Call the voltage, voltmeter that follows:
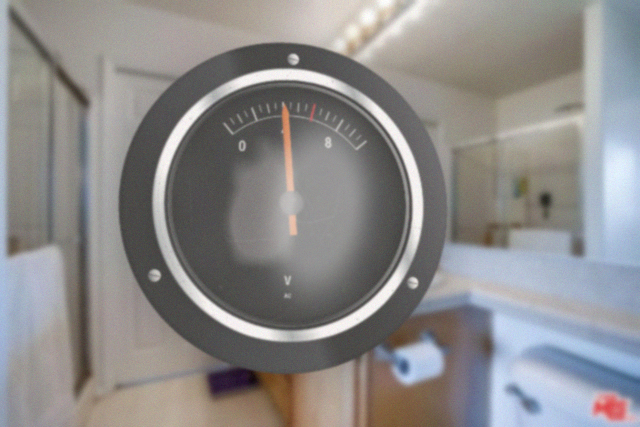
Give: 4 V
